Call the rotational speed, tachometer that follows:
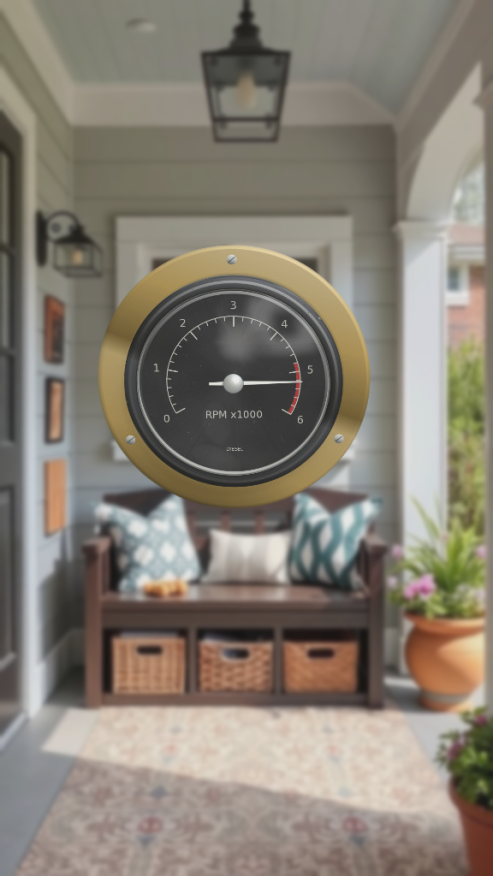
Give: 5200 rpm
